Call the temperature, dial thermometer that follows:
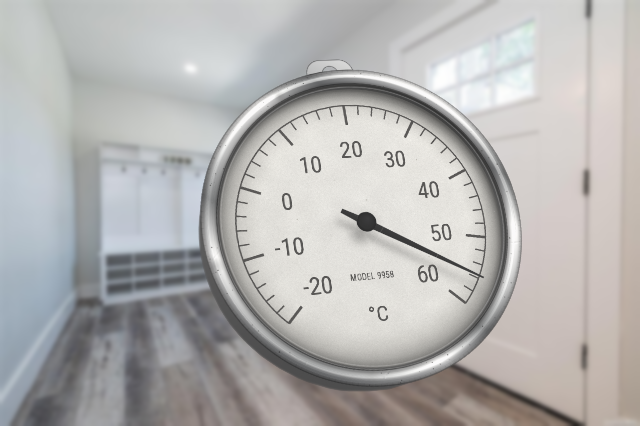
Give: 56 °C
